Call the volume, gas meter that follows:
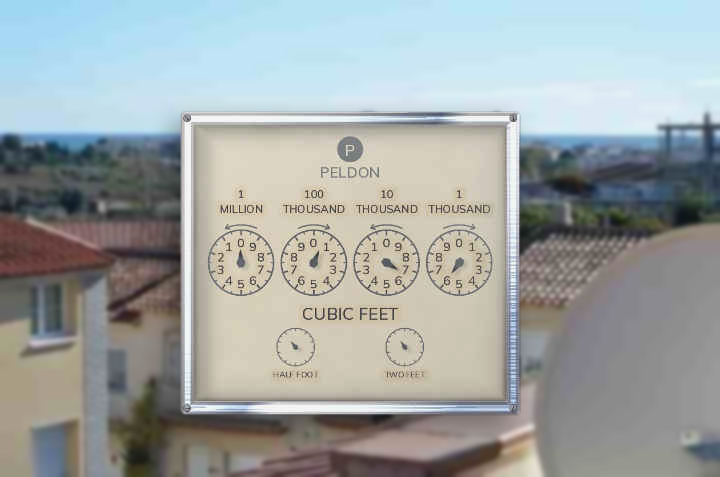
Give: 6600 ft³
